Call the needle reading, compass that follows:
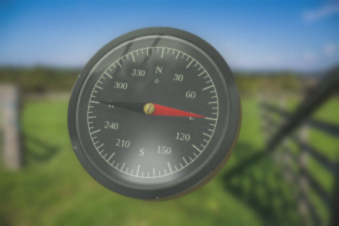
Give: 90 °
